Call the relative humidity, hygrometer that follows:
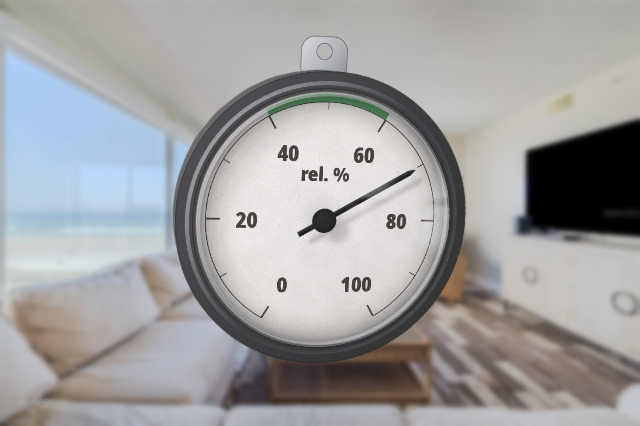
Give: 70 %
